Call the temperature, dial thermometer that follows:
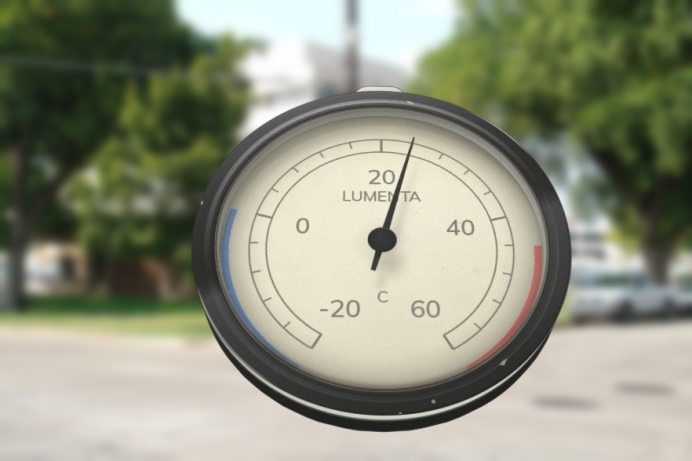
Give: 24 °C
